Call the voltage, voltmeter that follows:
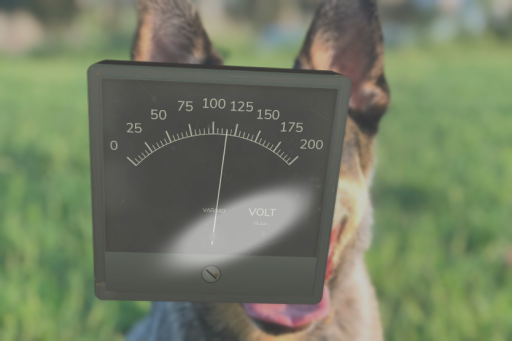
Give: 115 V
